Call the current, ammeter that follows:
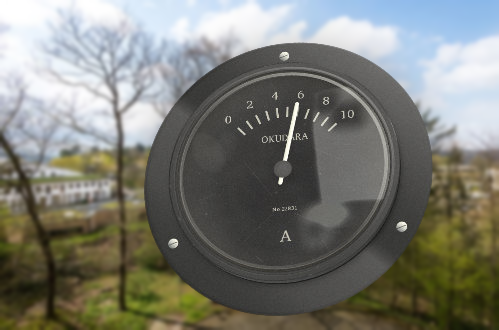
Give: 6 A
